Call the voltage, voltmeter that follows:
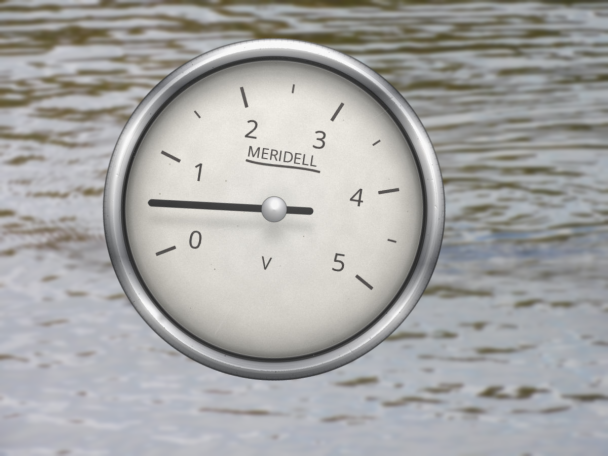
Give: 0.5 V
